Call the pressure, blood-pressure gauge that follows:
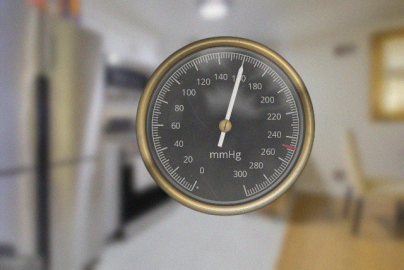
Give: 160 mmHg
